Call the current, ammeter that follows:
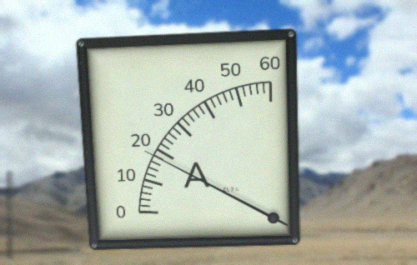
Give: 18 A
